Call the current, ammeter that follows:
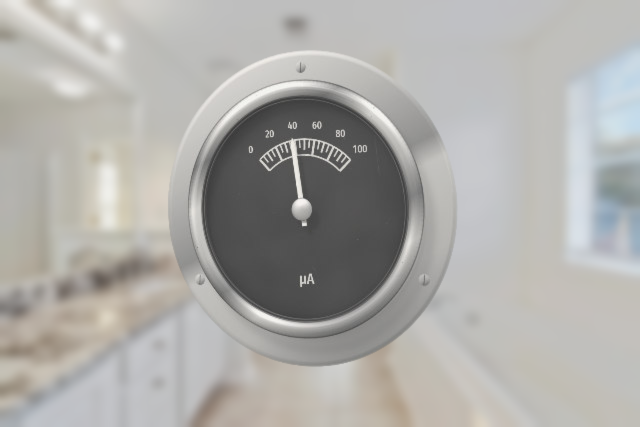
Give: 40 µA
